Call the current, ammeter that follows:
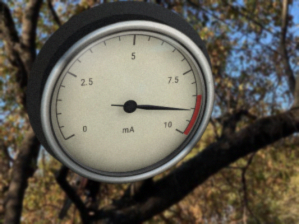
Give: 9 mA
